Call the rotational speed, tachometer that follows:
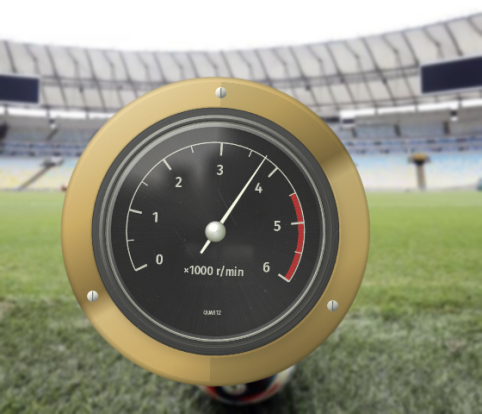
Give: 3750 rpm
